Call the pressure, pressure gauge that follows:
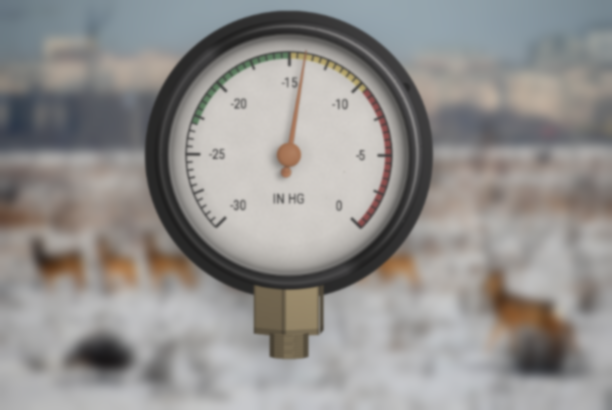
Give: -14 inHg
